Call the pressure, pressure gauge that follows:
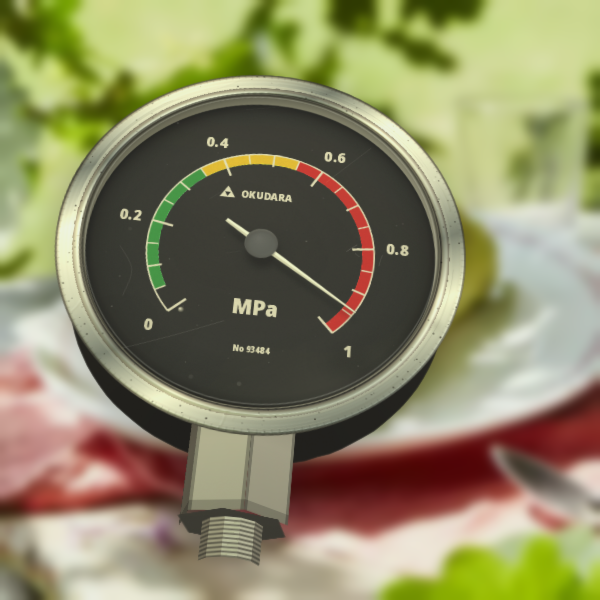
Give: 0.95 MPa
